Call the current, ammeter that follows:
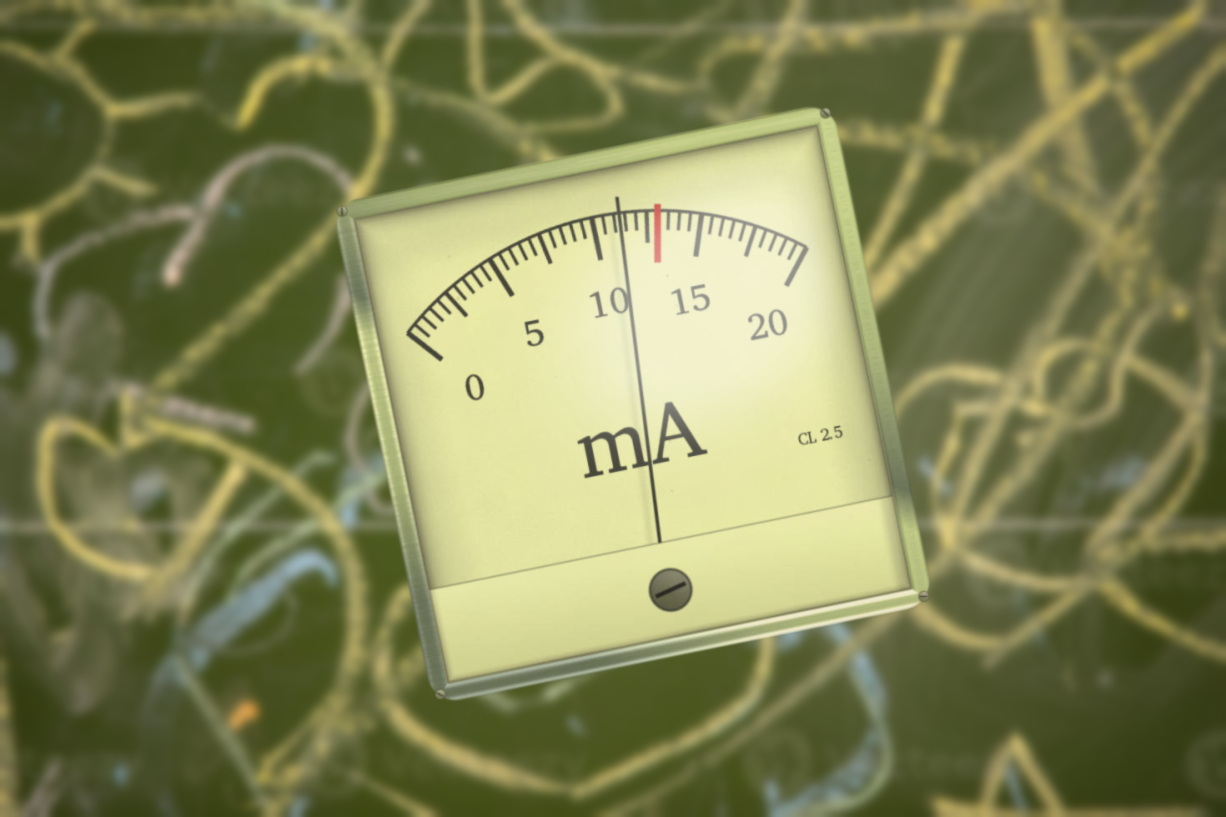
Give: 11.25 mA
